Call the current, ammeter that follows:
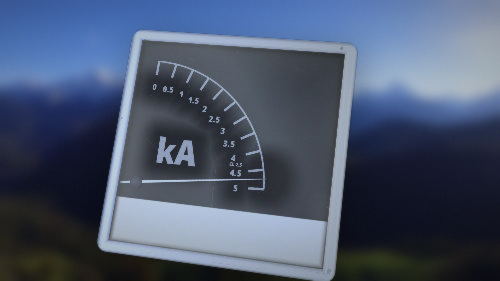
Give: 4.75 kA
